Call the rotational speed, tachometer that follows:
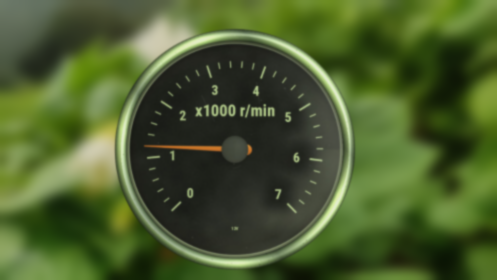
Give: 1200 rpm
